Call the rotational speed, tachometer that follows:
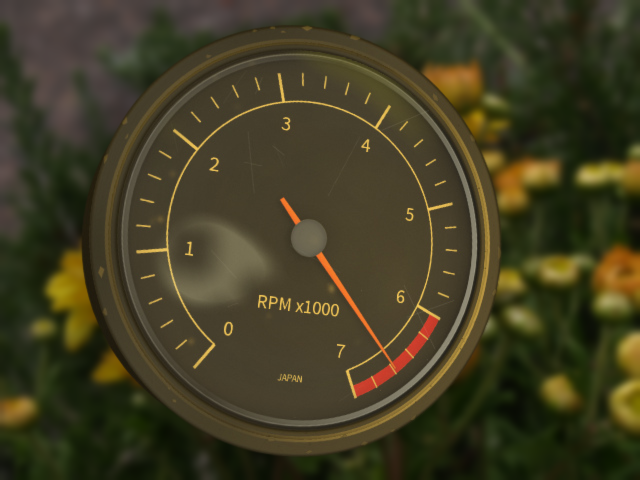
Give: 6600 rpm
